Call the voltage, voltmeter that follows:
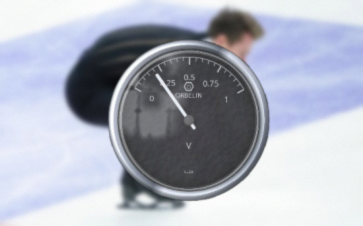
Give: 0.2 V
